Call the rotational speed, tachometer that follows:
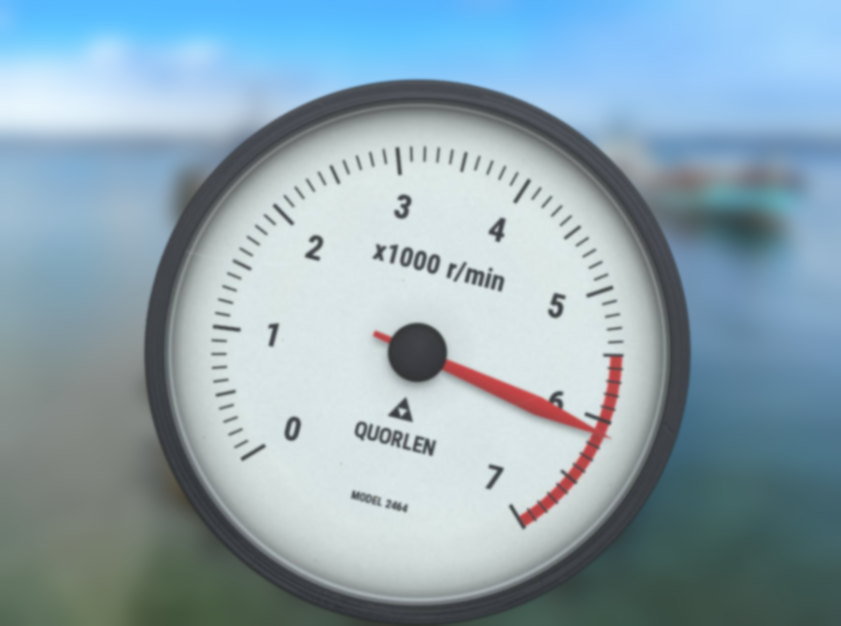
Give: 6100 rpm
